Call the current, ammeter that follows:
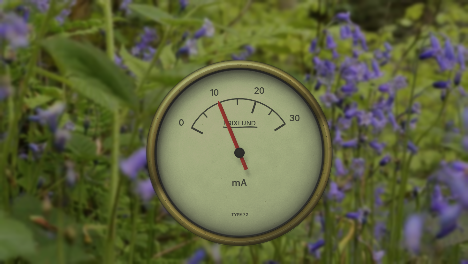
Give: 10 mA
